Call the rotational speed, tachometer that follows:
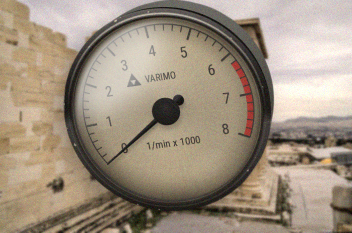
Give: 0 rpm
